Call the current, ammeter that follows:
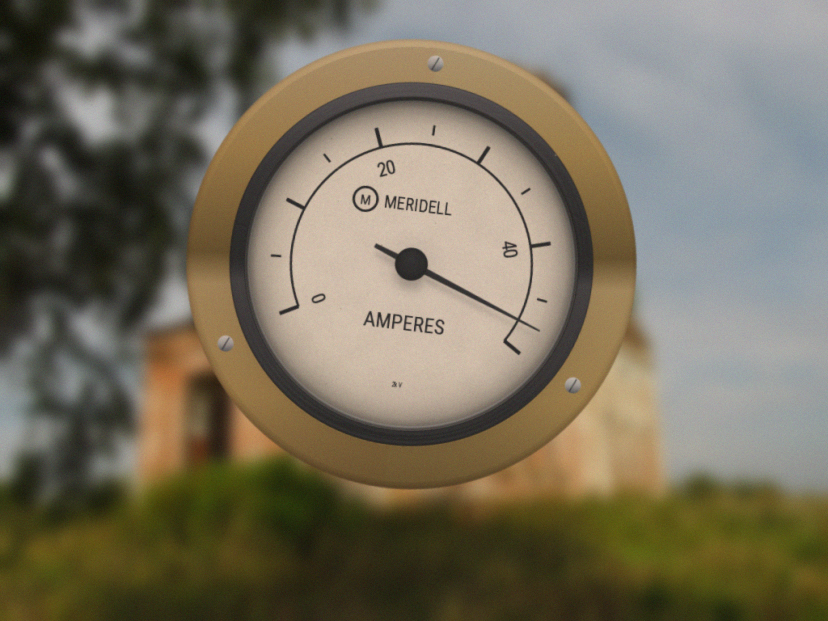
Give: 47.5 A
